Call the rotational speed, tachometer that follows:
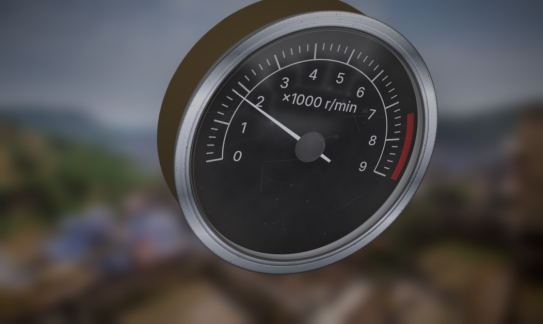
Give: 1800 rpm
